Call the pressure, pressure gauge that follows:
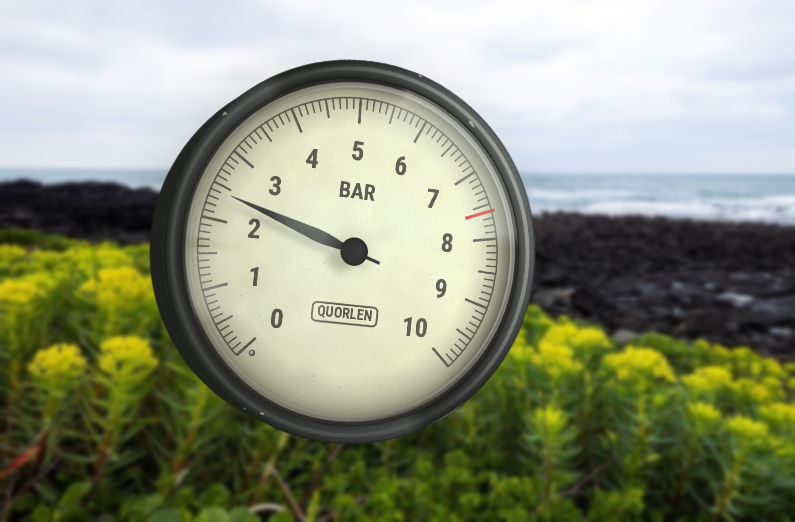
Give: 2.4 bar
